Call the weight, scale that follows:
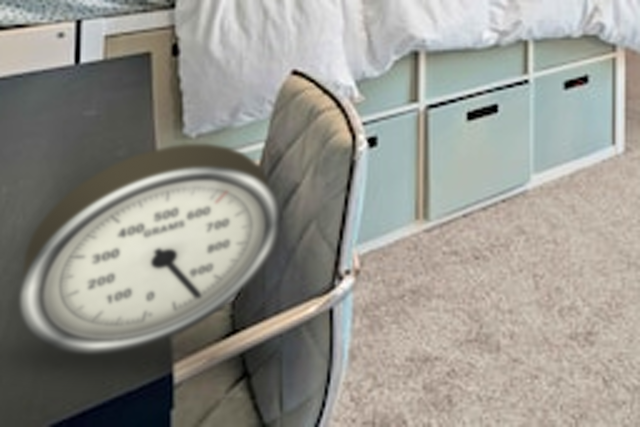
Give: 950 g
